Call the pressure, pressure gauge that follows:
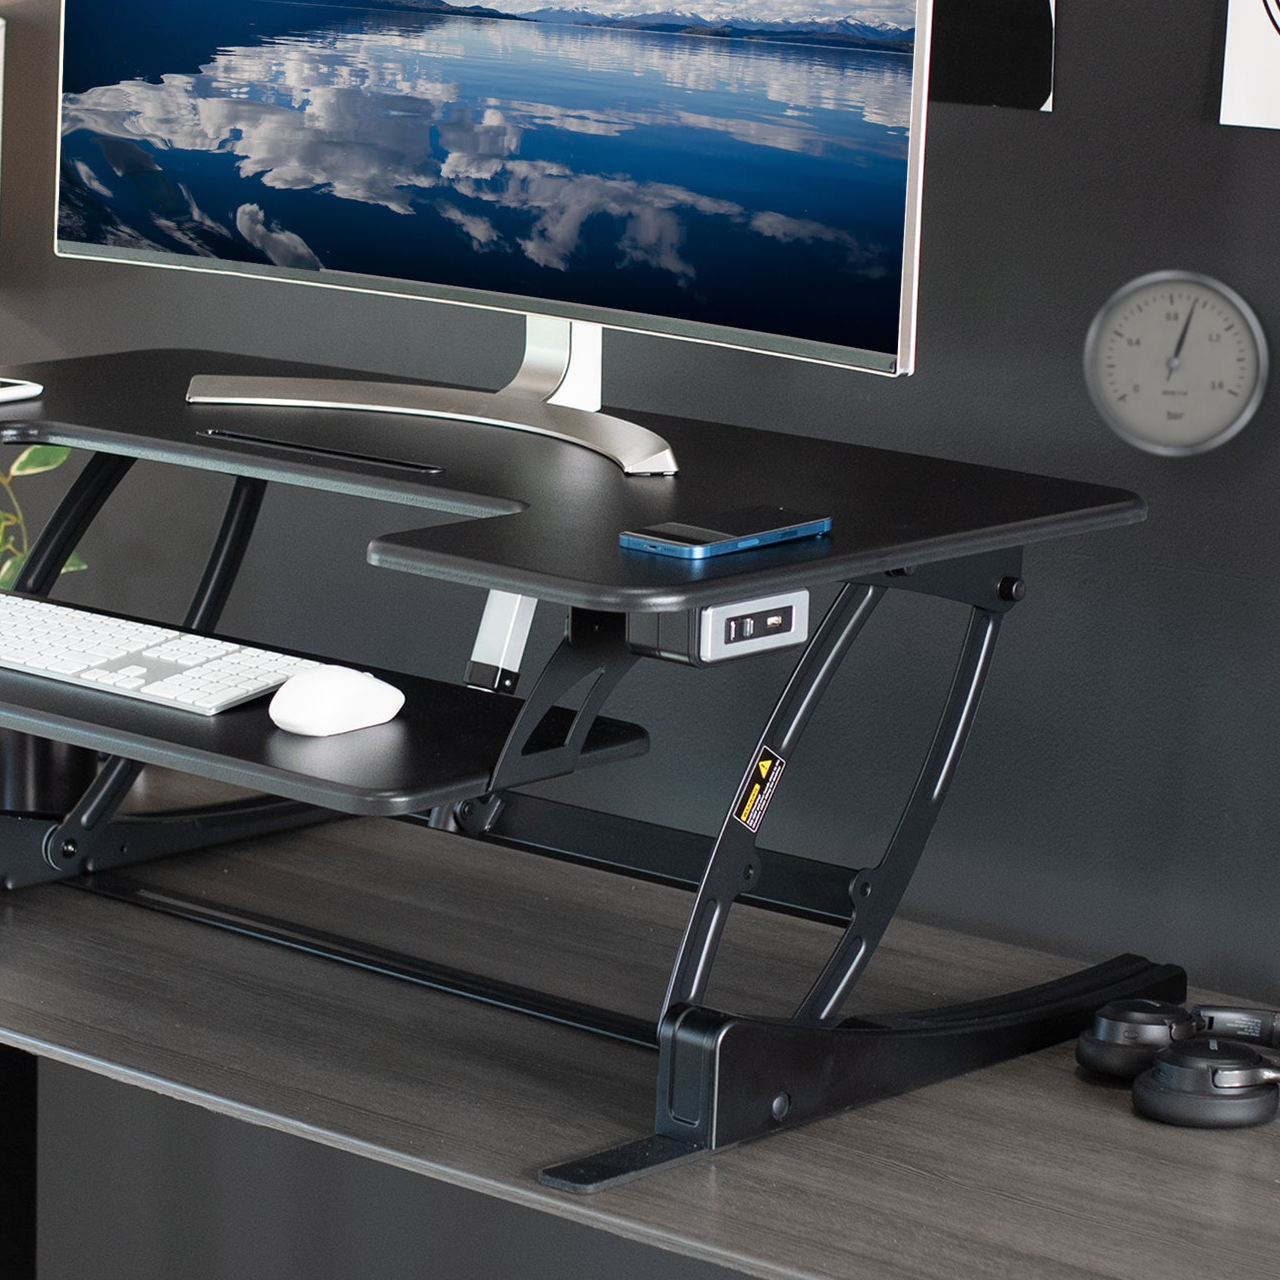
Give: 0.95 bar
